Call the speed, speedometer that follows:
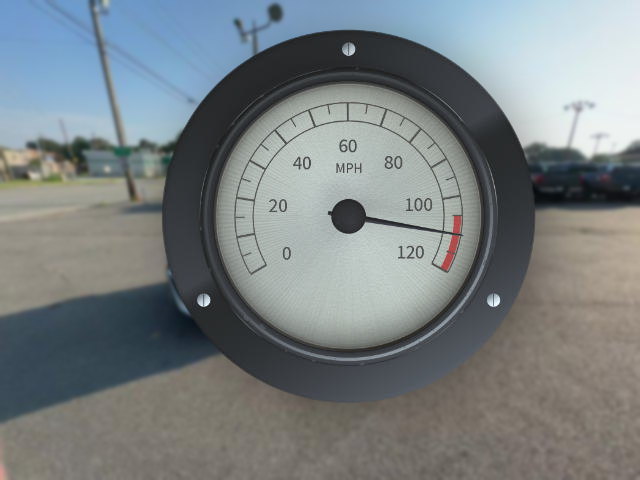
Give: 110 mph
